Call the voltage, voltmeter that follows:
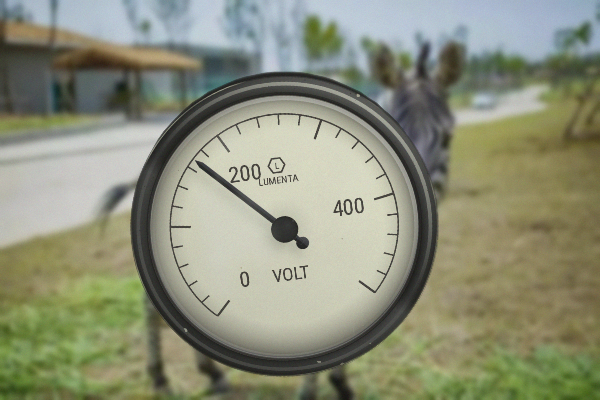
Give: 170 V
